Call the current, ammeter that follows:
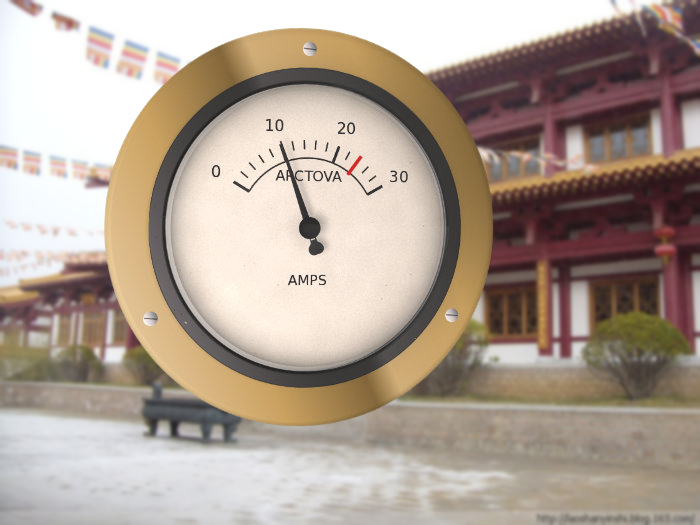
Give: 10 A
